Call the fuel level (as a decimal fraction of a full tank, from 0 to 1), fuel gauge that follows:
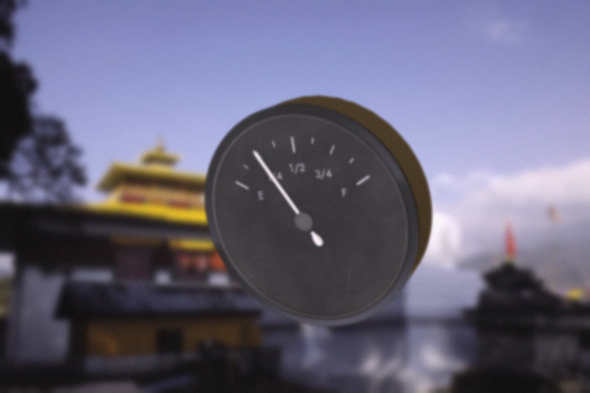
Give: 0.25
